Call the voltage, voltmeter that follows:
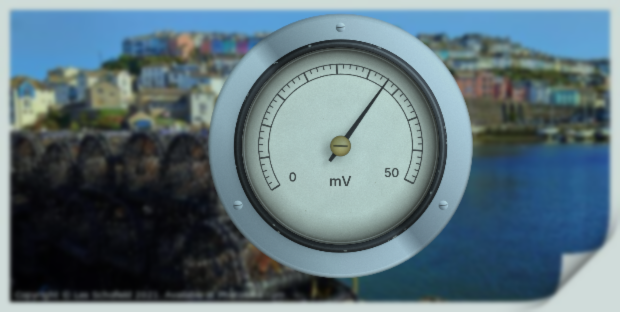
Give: 33 mV
